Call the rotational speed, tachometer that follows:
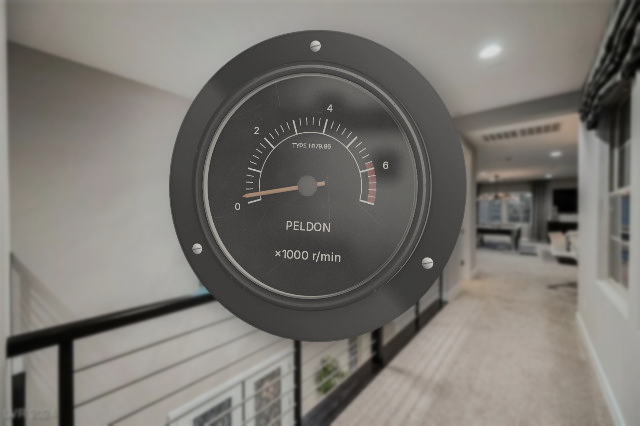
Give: 200 rpm
